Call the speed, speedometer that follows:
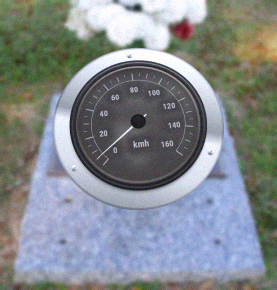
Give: 5 km/h
